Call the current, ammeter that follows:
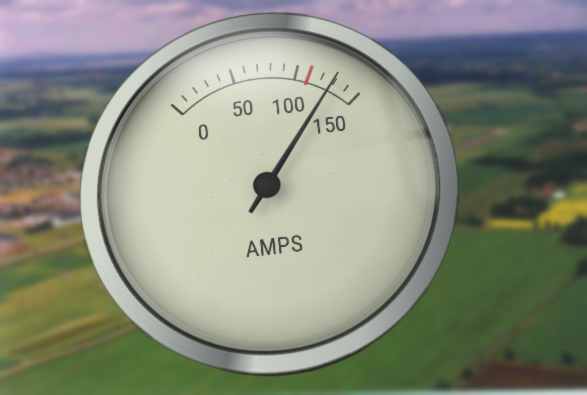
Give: 130 A
